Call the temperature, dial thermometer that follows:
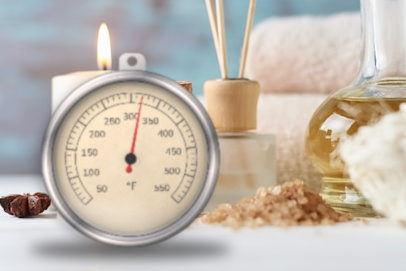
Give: 320 °F
